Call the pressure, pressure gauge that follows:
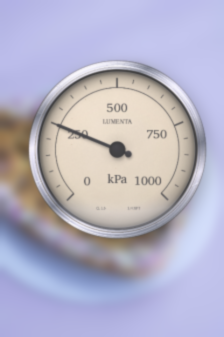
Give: 250 kPa
